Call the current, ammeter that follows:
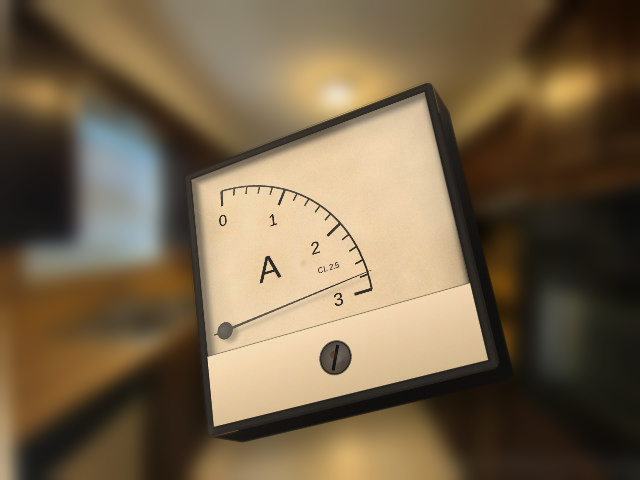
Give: 2.8 A
